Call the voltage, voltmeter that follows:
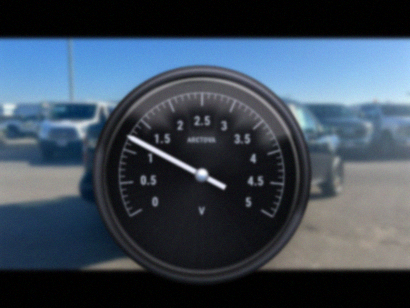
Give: 1.2 V
